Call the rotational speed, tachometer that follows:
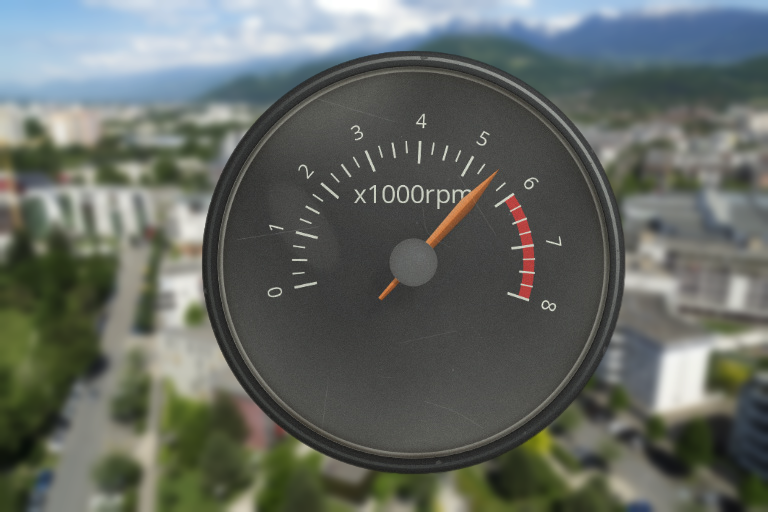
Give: 5500 rpm
